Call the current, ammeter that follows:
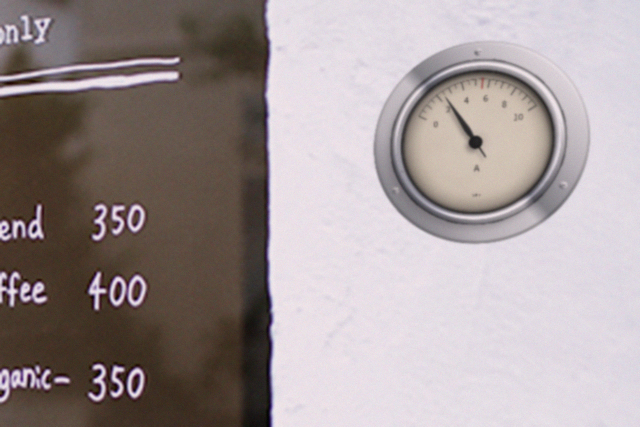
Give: 2.5 A
